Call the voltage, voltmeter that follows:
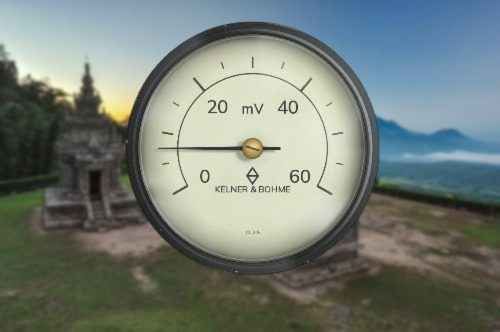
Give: 7.5 mV
